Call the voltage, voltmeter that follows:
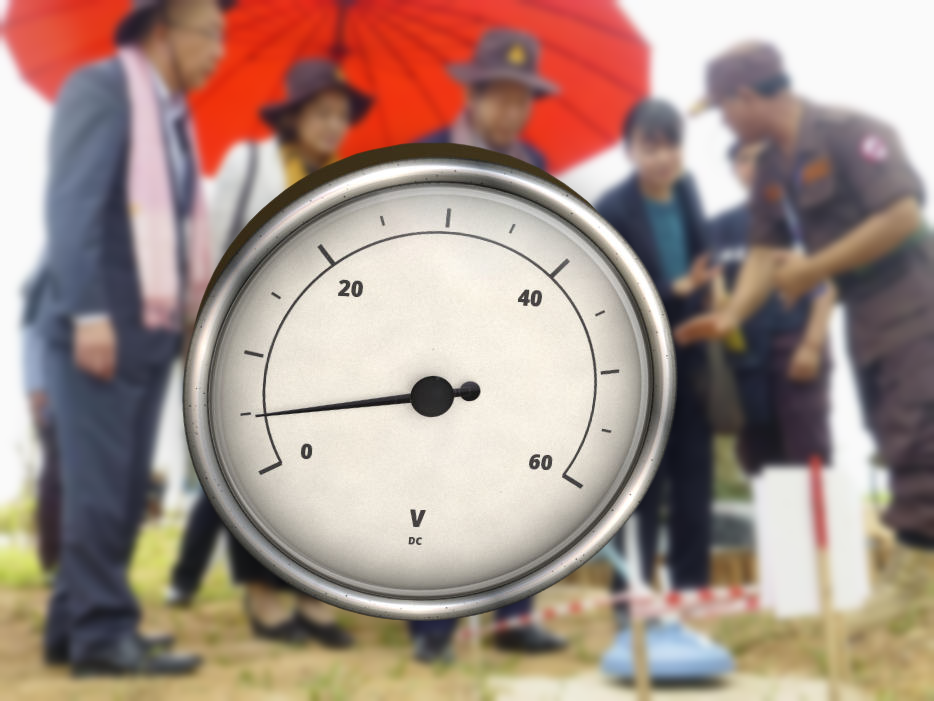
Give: 5 V
